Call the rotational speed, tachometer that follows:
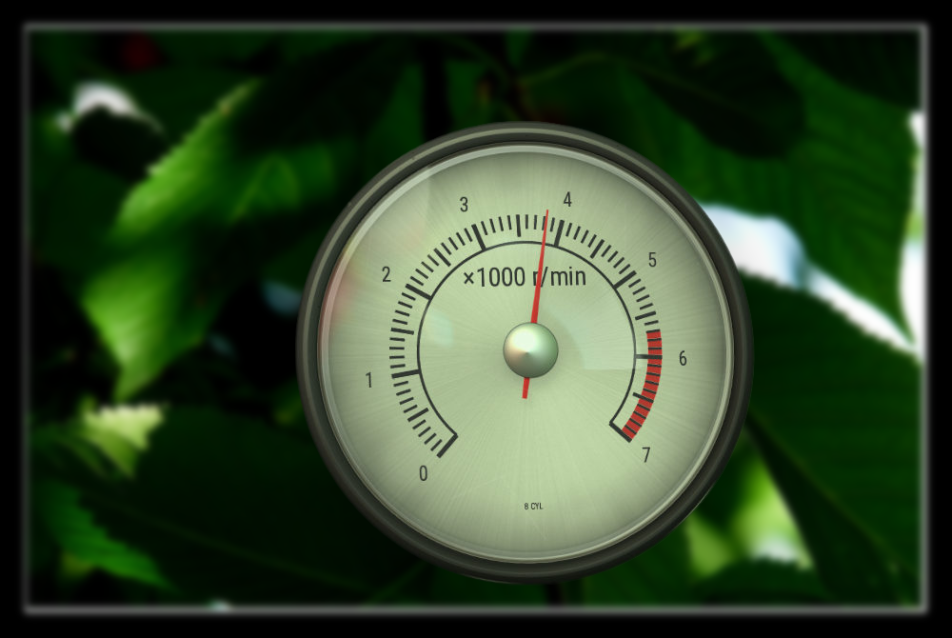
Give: 3800 rpm
